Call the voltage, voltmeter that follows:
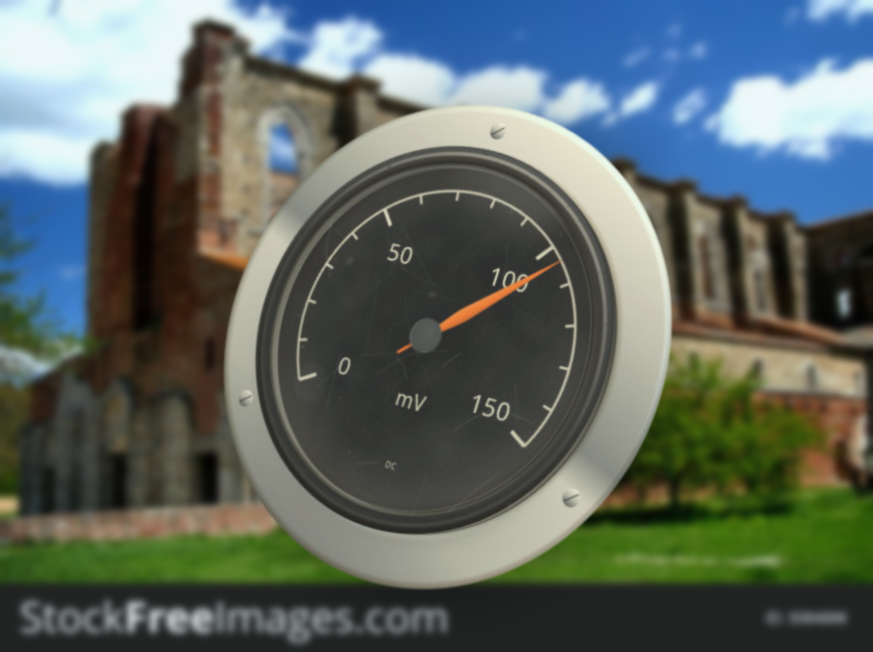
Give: 105 mV
